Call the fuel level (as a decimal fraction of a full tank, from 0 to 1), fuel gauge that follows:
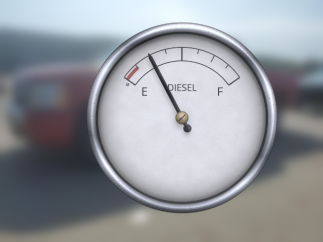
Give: 0.25
